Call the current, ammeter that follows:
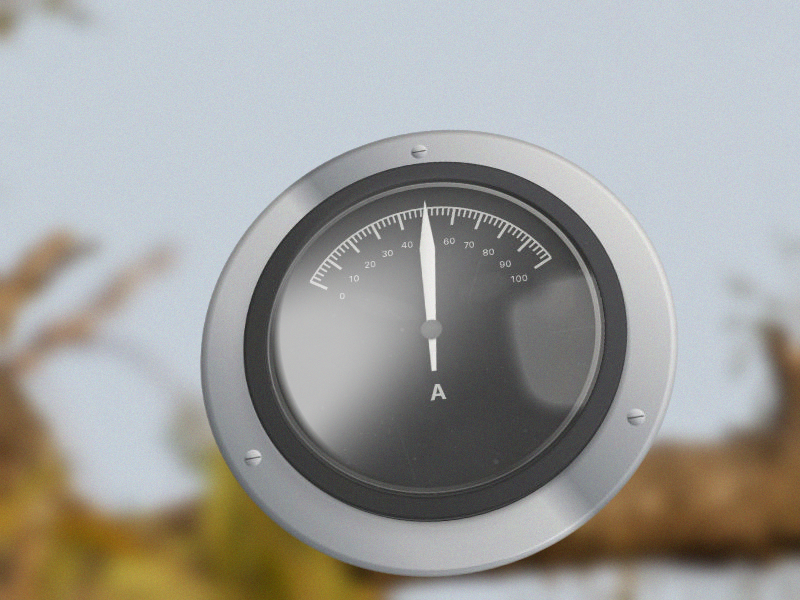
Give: 50 A
